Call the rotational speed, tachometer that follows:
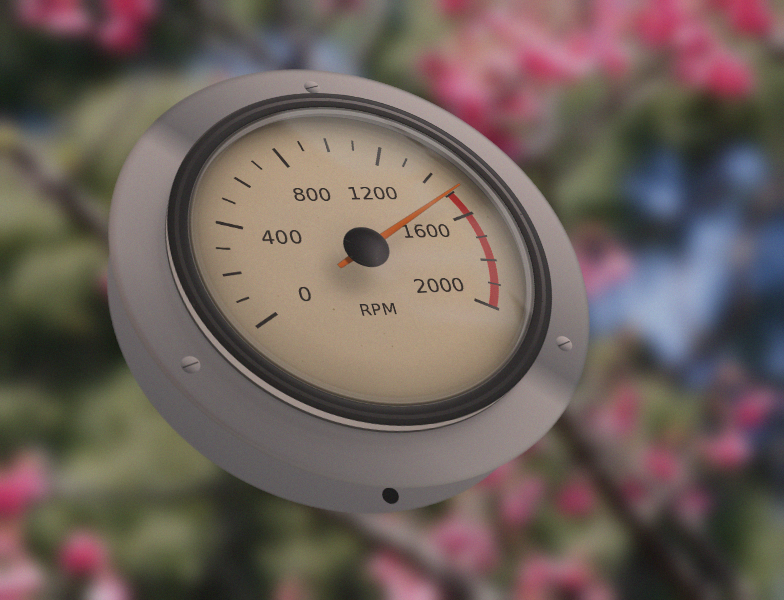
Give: 1500 rpm
